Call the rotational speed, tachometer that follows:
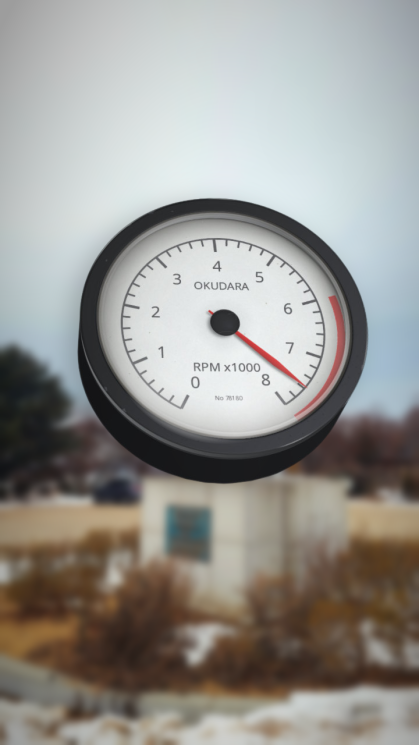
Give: 7600 rpm
